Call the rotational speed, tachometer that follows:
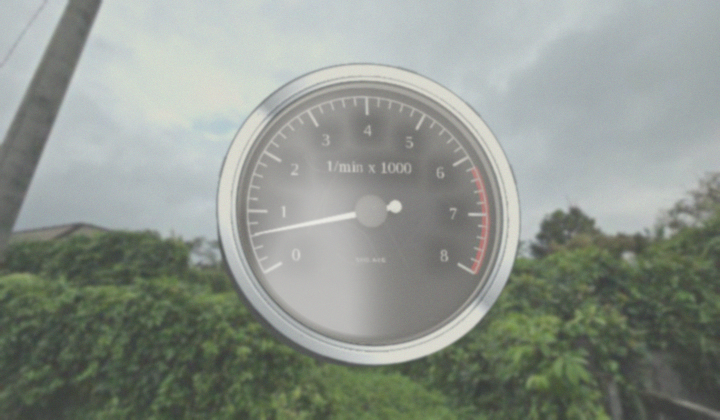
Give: 600 rpm
